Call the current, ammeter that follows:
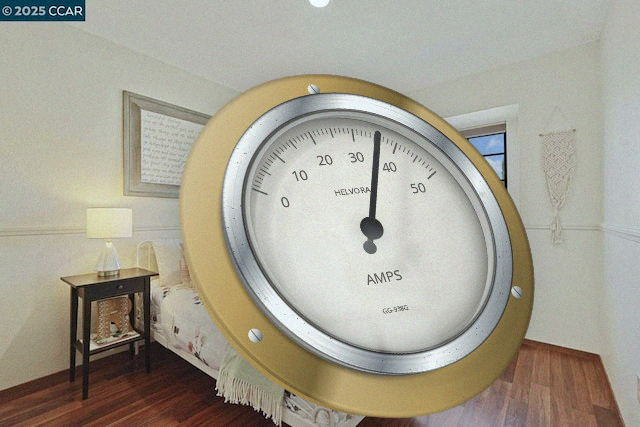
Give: 35 A
